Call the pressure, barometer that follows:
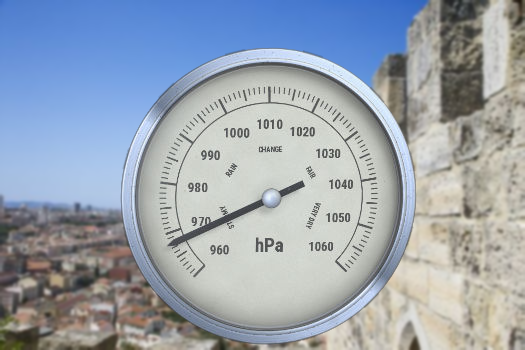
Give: 968 hPa
